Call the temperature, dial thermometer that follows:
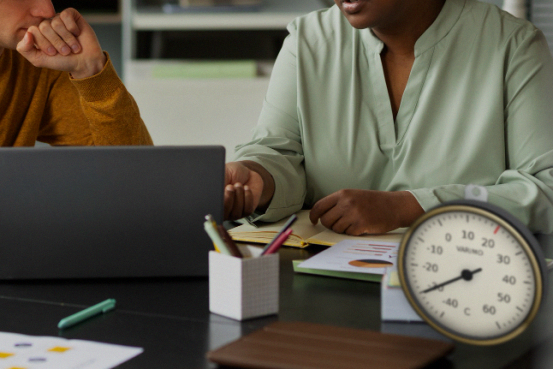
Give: -30 °C
